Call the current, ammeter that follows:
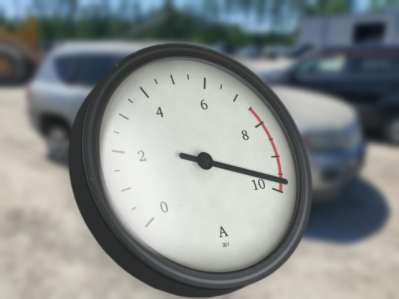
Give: 9.75 A
